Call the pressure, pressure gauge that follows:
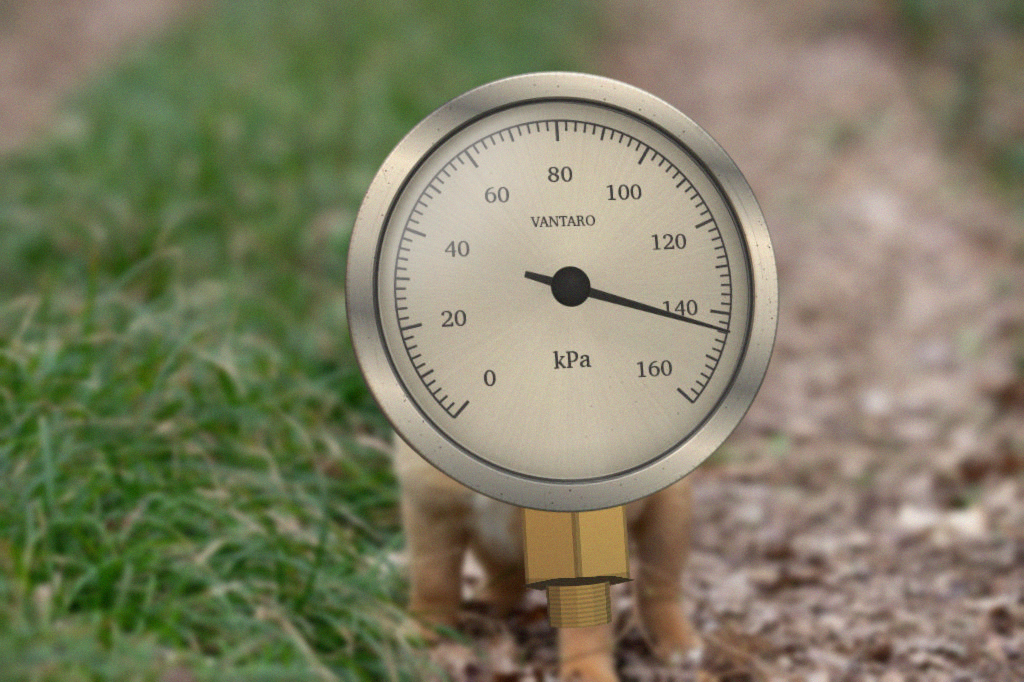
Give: 144 kPa
